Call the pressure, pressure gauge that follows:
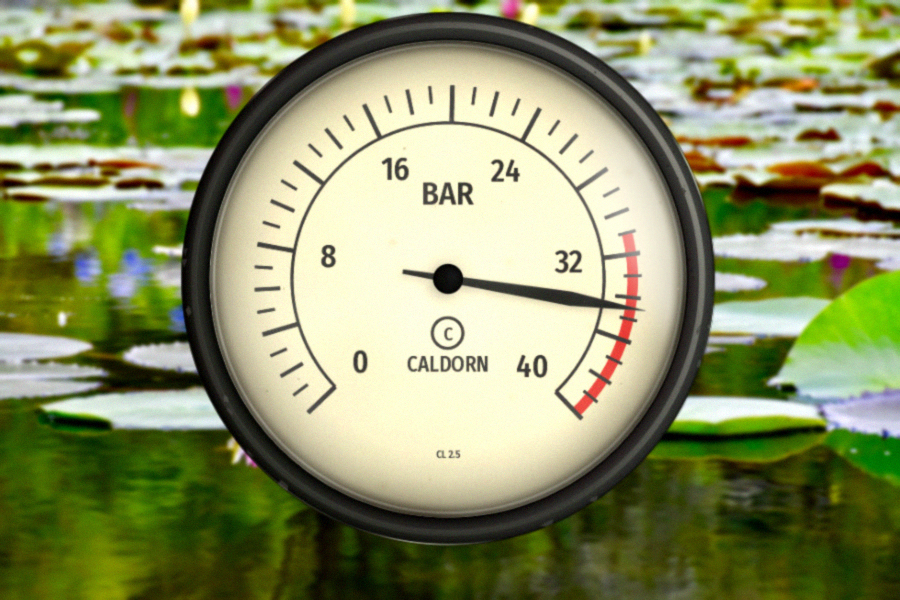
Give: 34.5 bar
